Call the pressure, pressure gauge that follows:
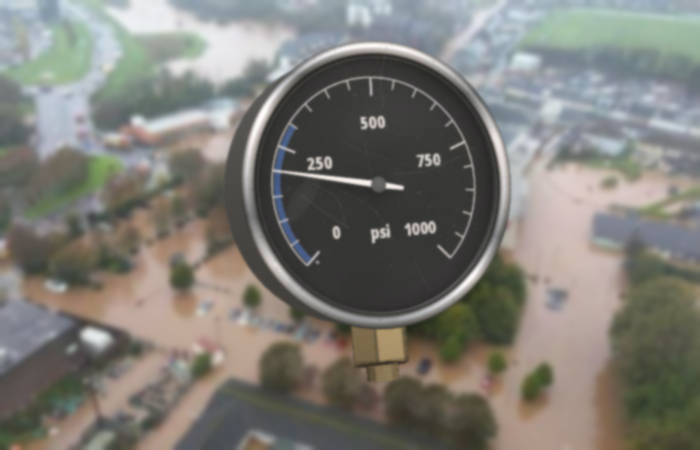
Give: 200 psi
